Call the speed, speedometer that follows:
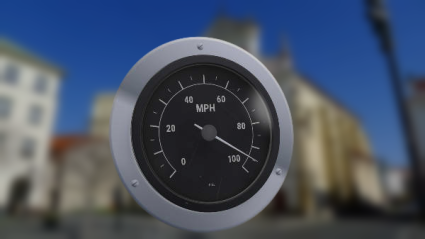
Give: 95 mph
